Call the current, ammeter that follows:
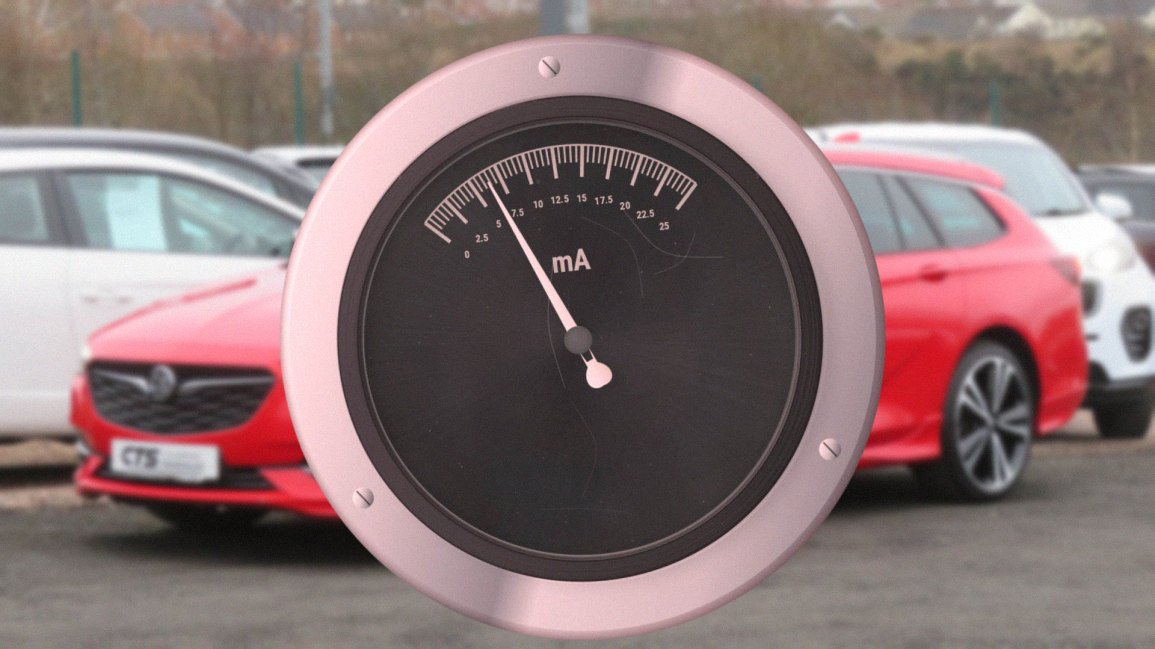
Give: 6.5 mA
